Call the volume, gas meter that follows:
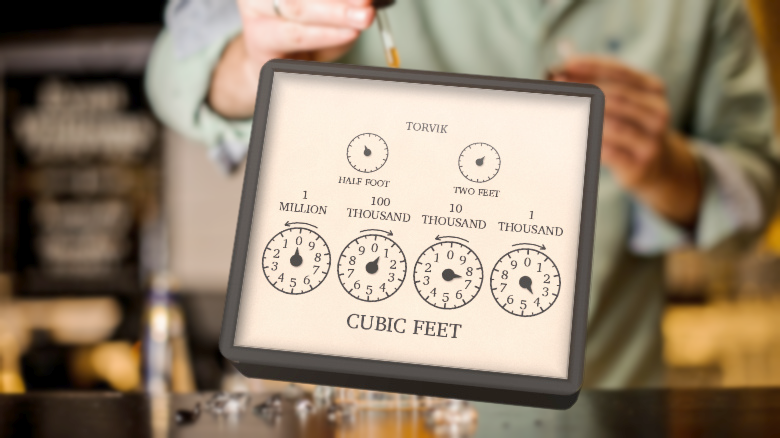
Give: 7400 ft³
